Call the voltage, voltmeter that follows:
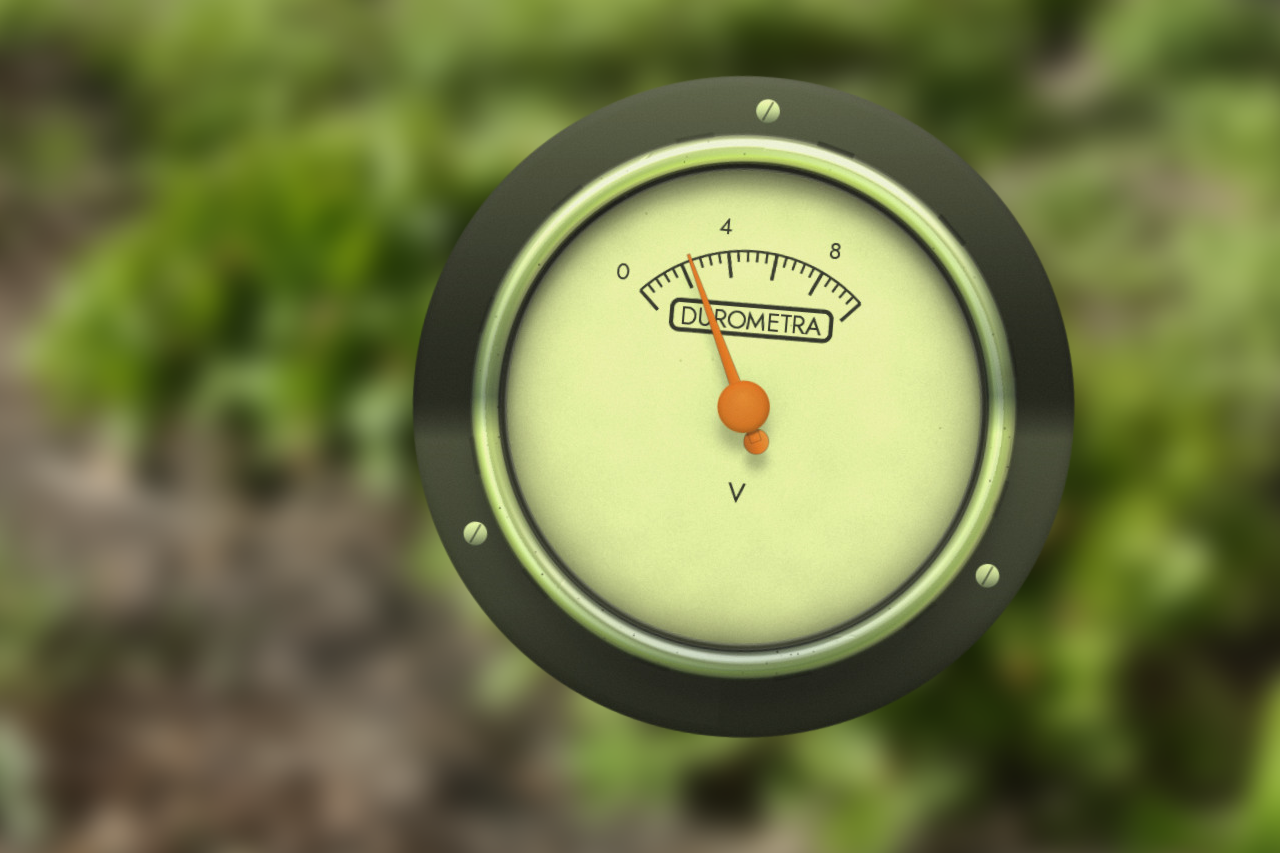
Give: 2.4 V
